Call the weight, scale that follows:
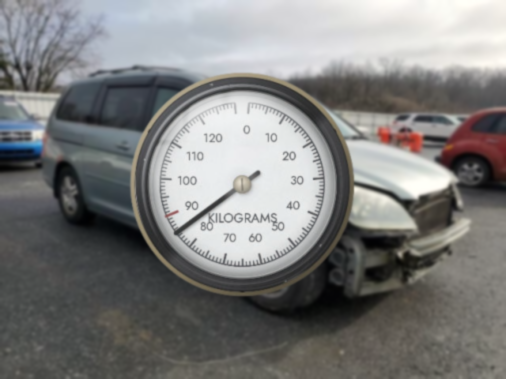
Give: 85 kg
